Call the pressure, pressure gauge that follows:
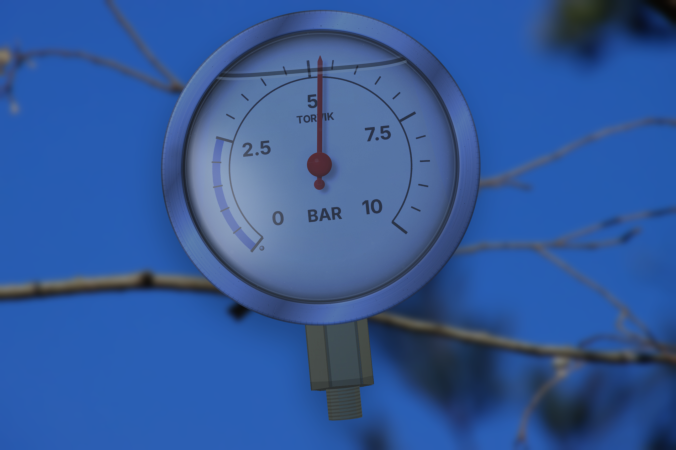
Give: 5.25 bar
